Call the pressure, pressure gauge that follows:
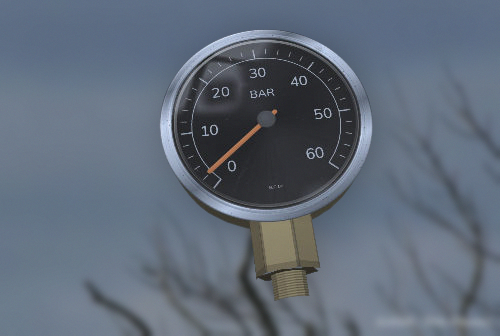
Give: 2 bar
